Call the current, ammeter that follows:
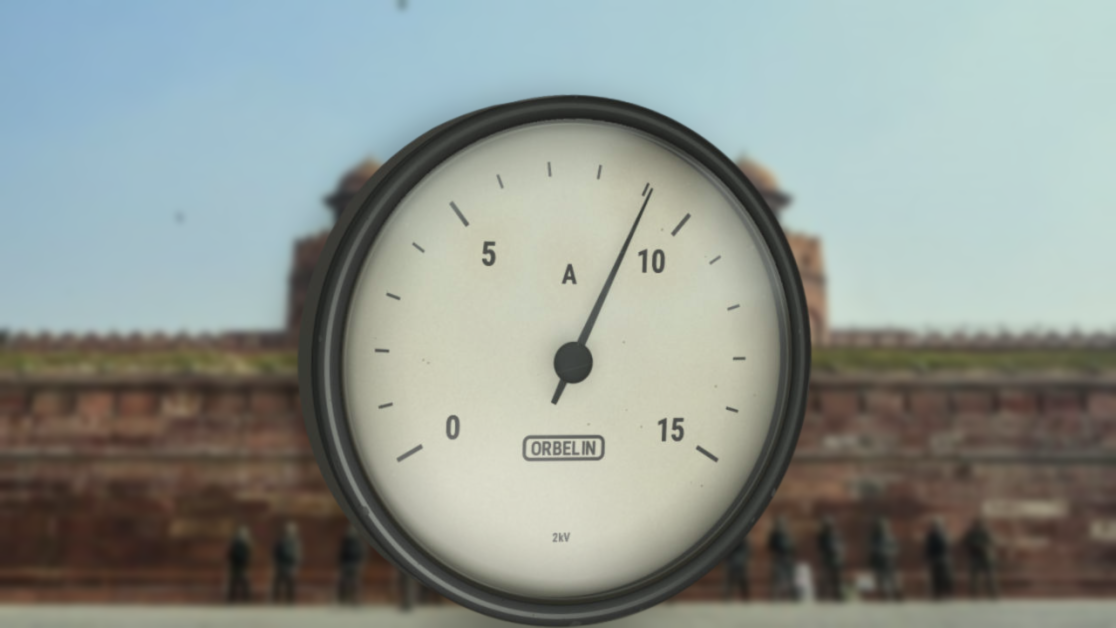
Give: 9 A
